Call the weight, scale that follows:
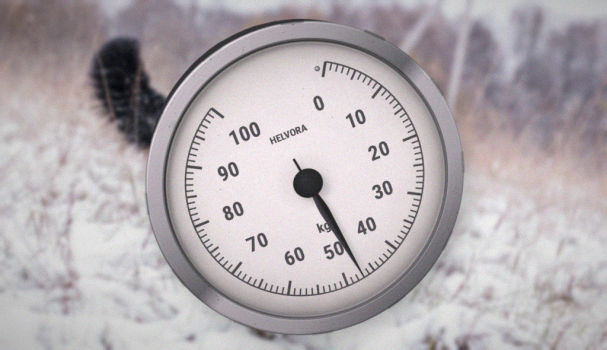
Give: 47 kg
